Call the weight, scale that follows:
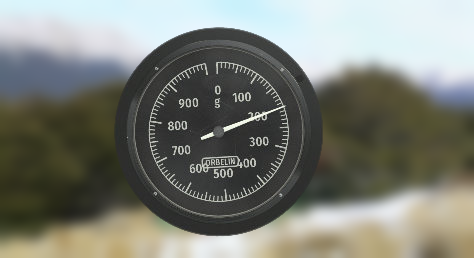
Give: 200 g
